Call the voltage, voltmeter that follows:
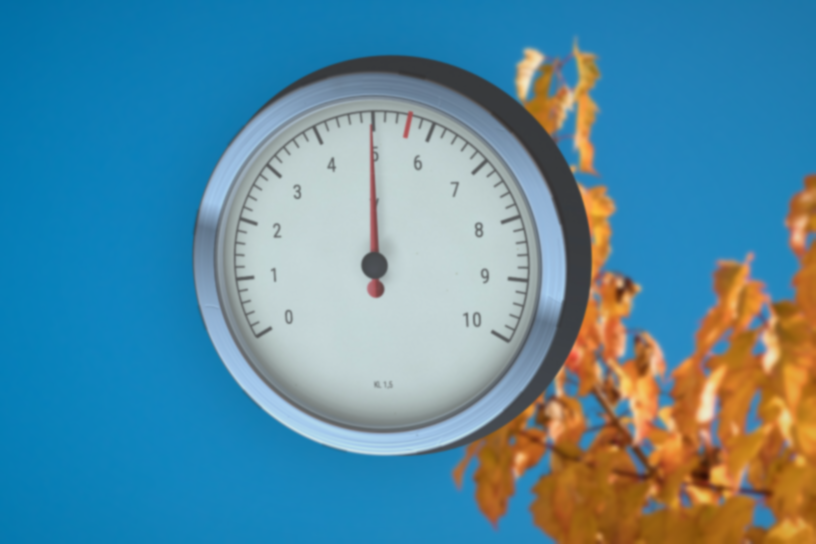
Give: 5 V
